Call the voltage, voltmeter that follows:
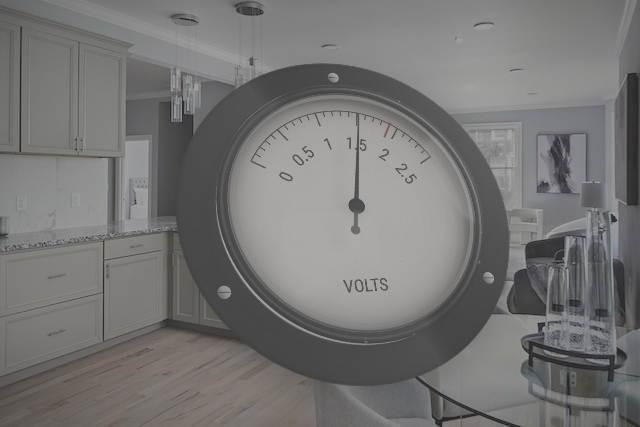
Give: 1.5 V
